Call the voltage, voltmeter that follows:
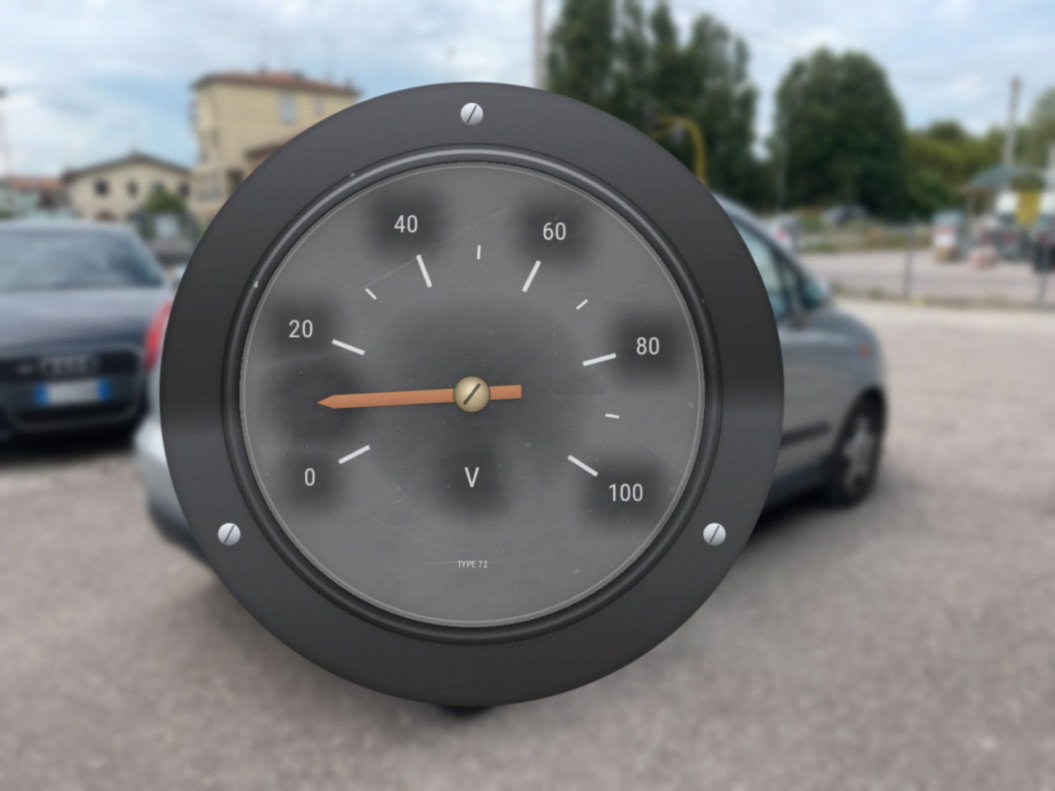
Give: 10 V
